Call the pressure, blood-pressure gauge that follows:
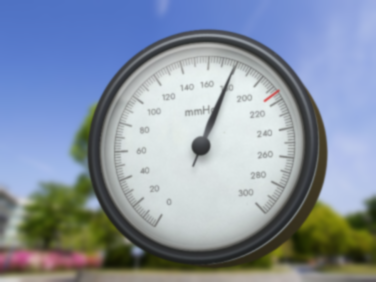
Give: 180 mmHg
